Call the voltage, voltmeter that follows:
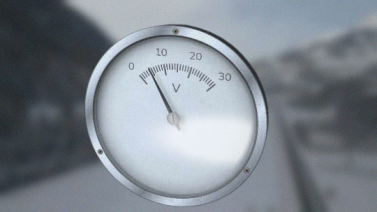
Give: 5 V
